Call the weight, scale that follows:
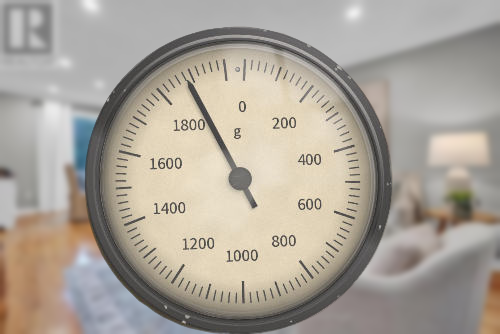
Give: 1880 g
